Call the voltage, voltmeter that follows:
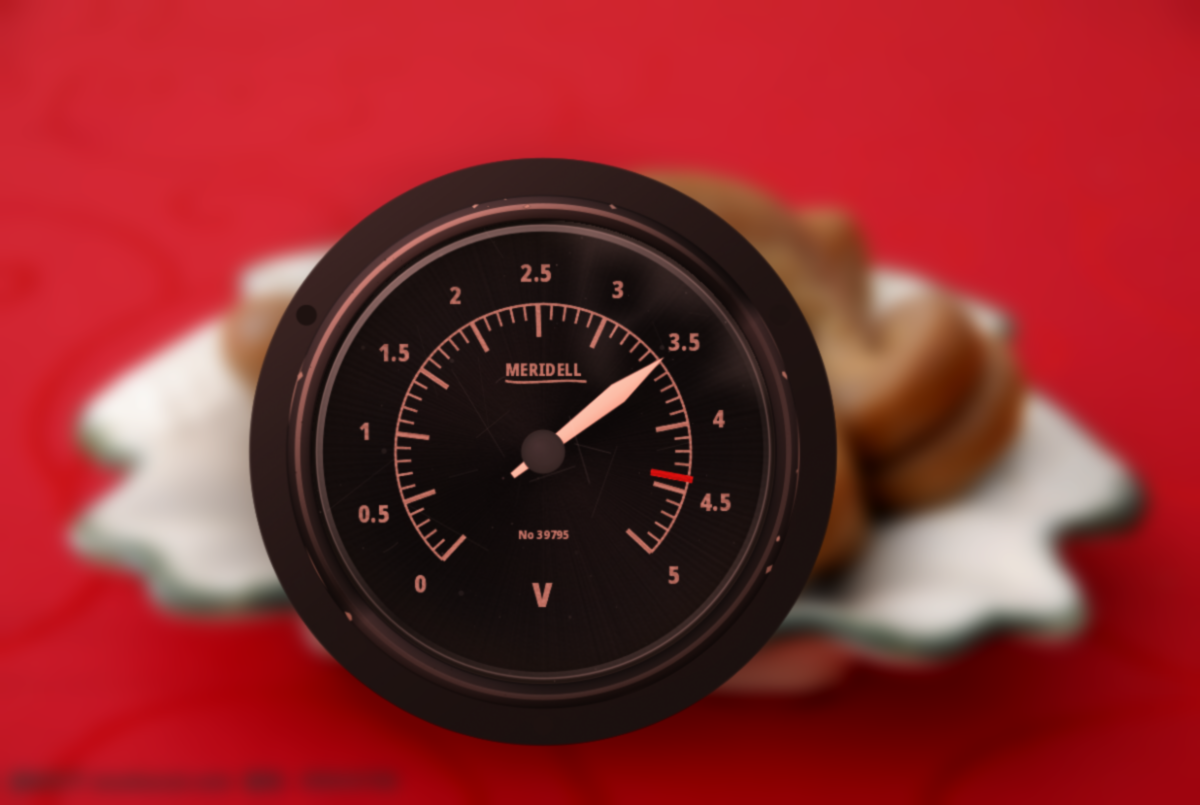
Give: 3.5 V
